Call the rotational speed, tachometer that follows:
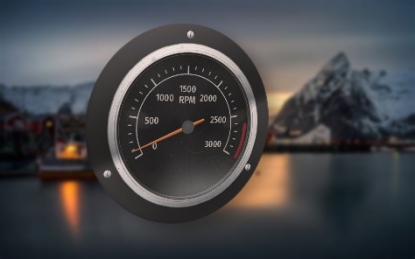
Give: 100 rpm
